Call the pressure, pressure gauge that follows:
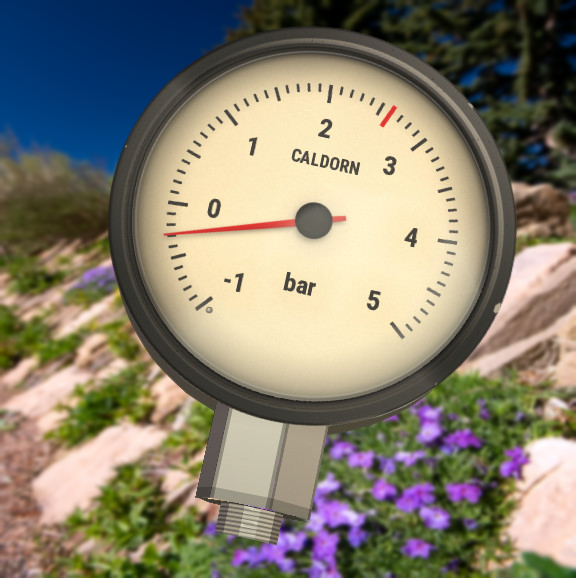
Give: -0.3 bar
